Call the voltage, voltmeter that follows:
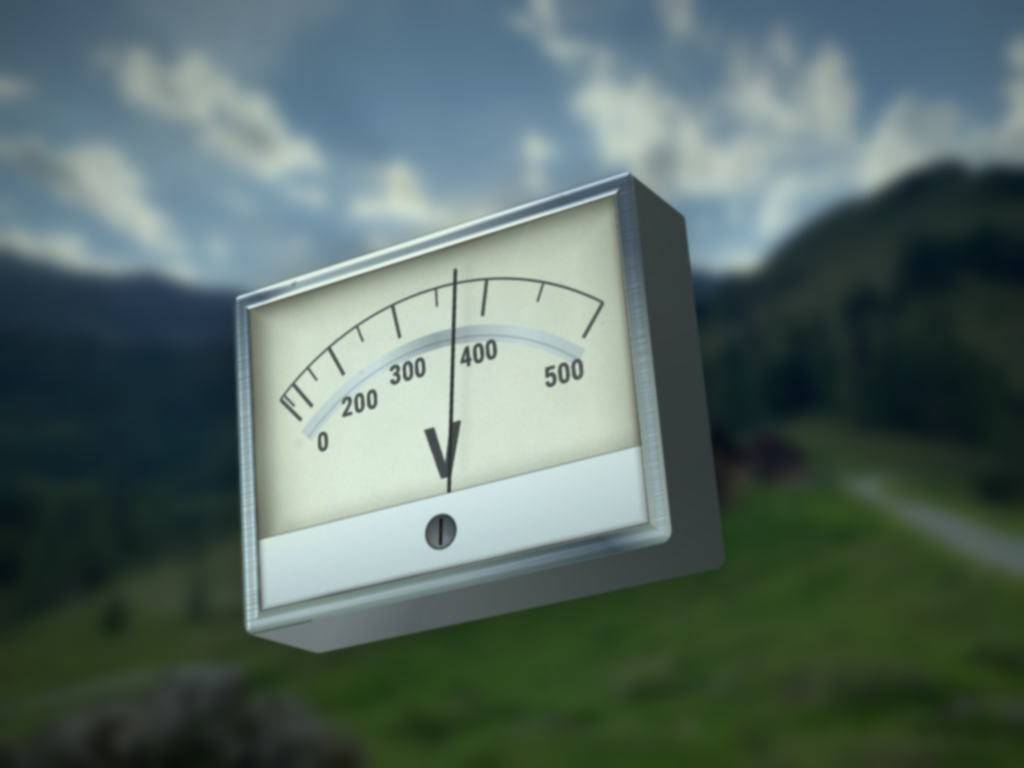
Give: 375 V
